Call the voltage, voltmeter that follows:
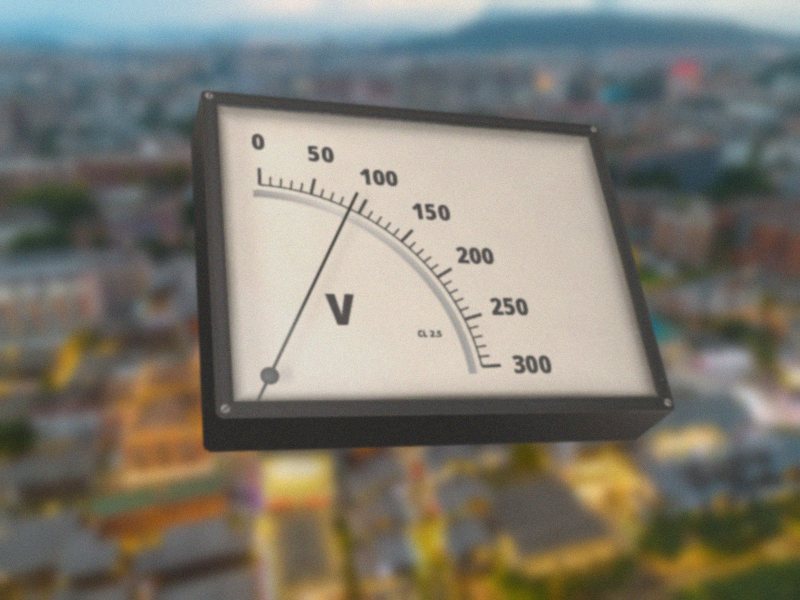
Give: 90 V
